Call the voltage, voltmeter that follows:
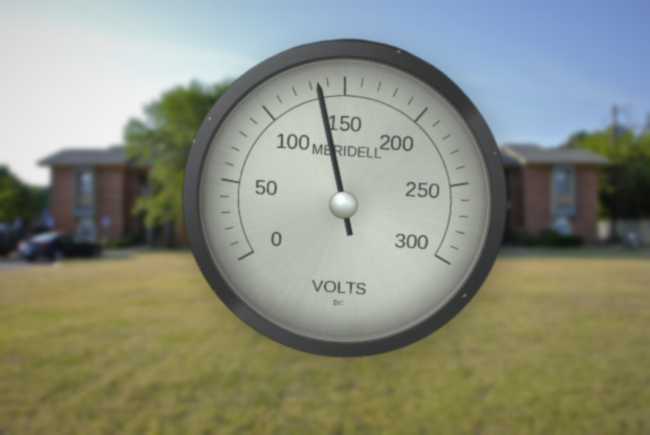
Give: 135 V
